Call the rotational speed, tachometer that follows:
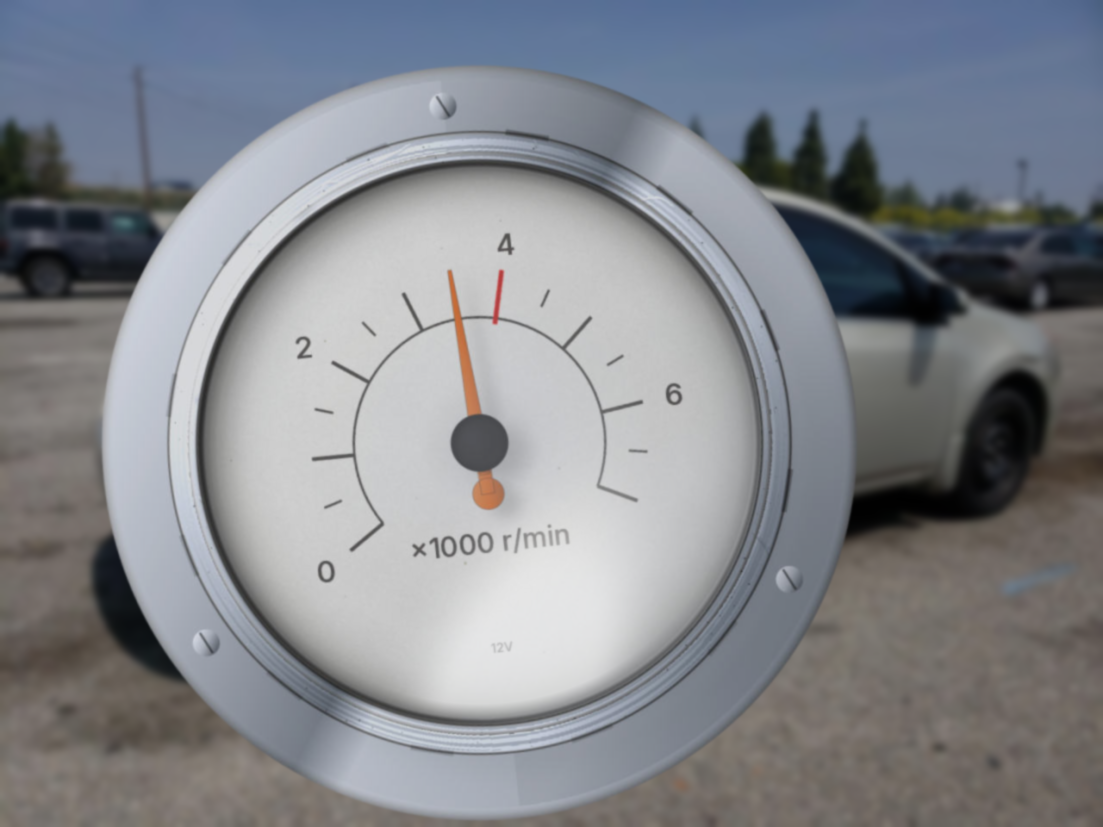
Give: 3500 rpm
